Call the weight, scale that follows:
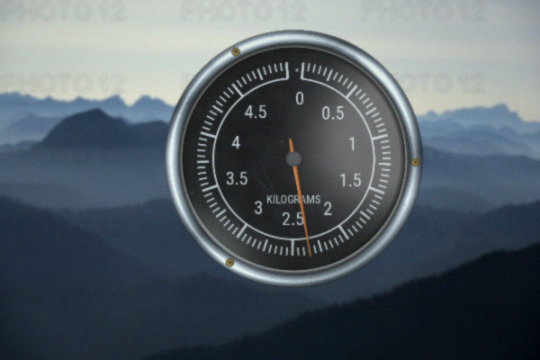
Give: 2.35 kg
